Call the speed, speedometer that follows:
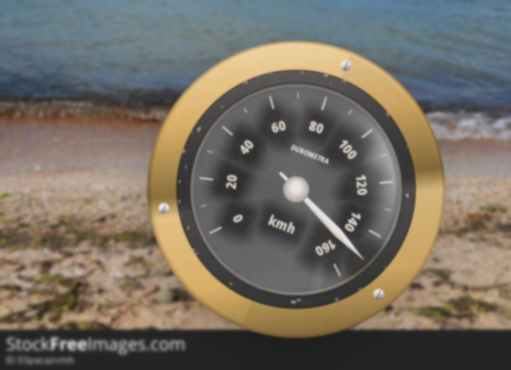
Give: 150 km/h
